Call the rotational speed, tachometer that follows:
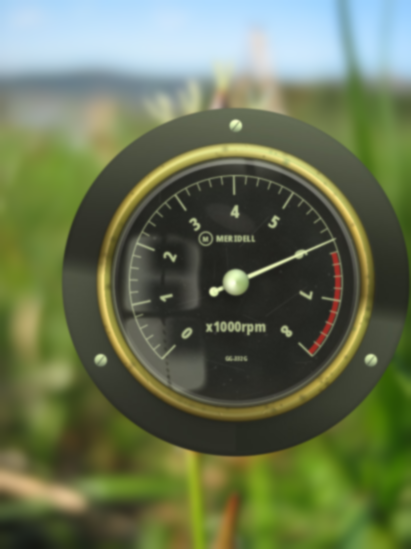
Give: 6000 rpm
